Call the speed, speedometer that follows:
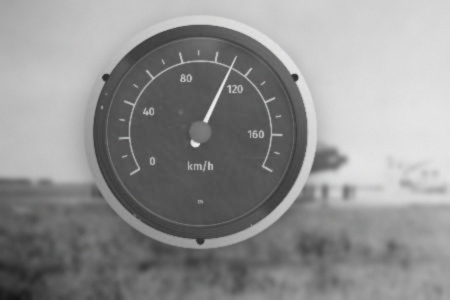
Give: 110 km/h
